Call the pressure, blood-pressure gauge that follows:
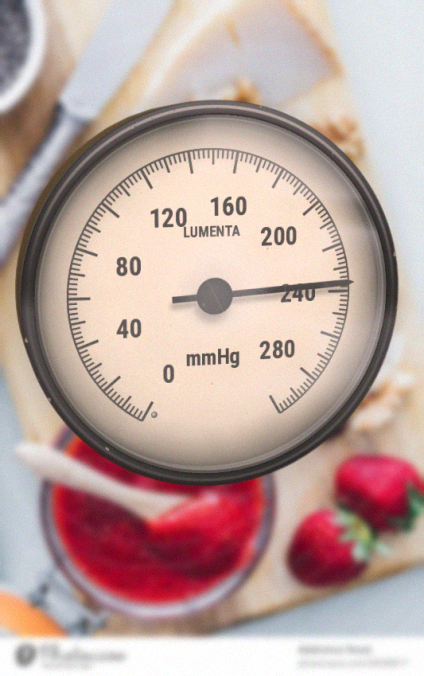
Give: 236 mmHg
